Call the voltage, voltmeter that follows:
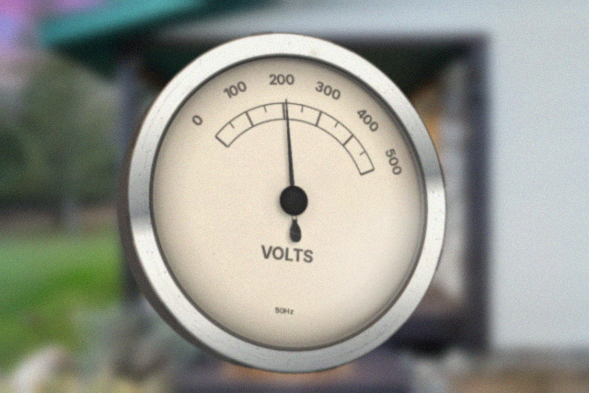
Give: 200 V
